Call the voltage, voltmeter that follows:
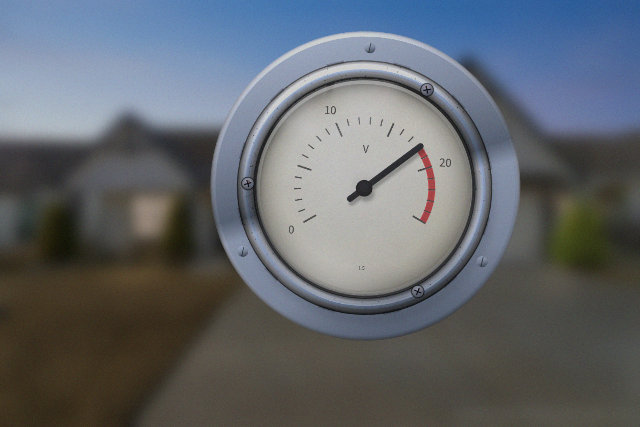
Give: 18 V
